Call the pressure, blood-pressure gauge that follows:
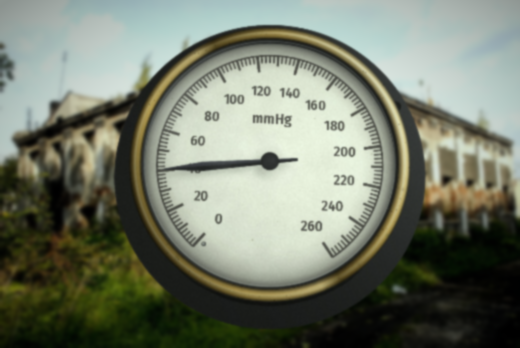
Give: 40 mmHg
